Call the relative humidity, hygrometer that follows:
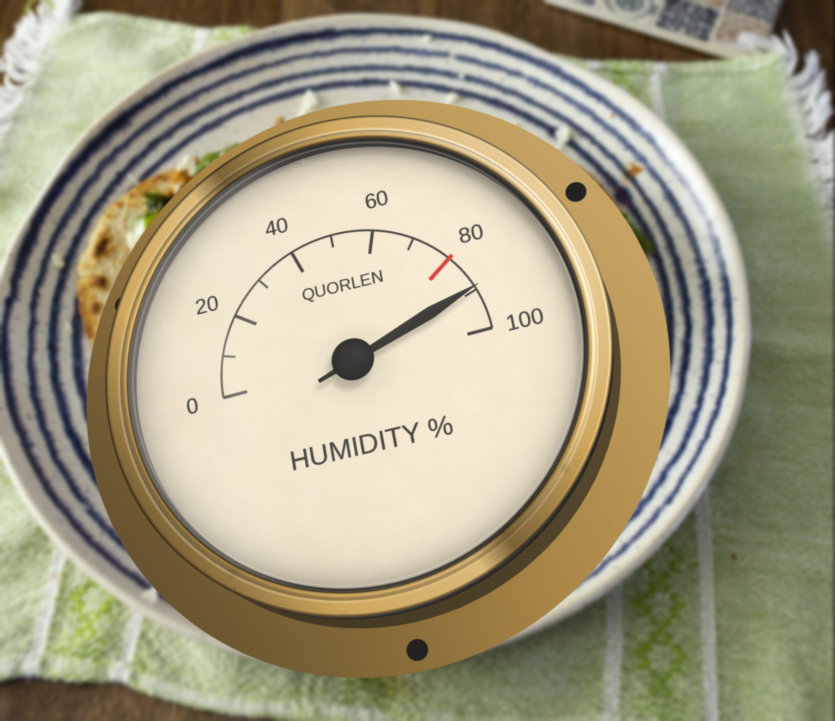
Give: 90 %
